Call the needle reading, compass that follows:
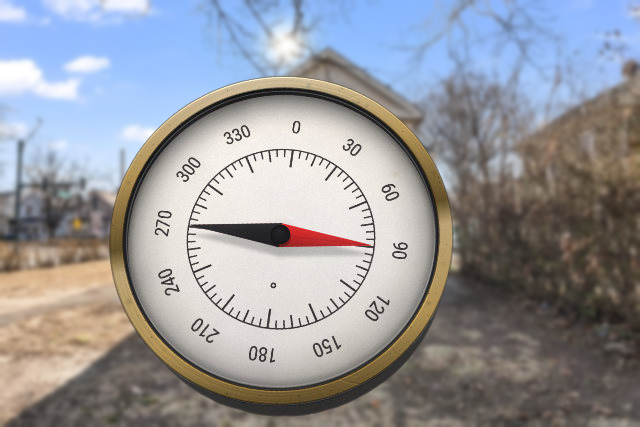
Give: 90 °
